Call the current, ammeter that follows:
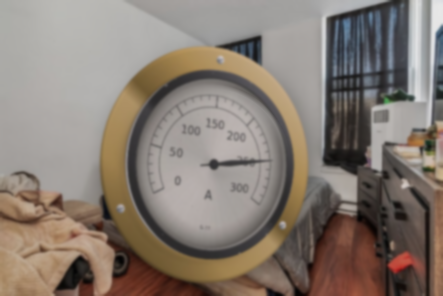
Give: 250 A
